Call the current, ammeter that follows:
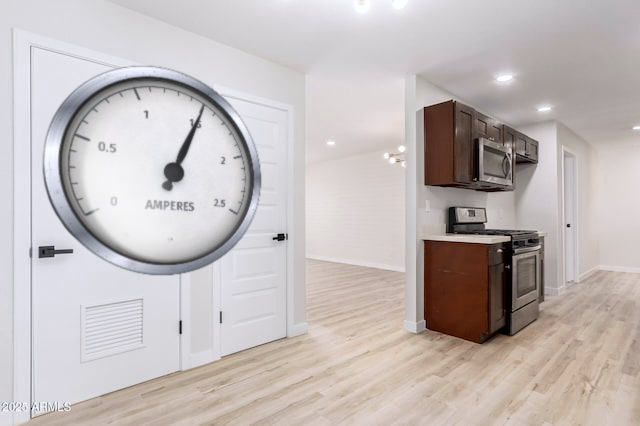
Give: 1.5 A
